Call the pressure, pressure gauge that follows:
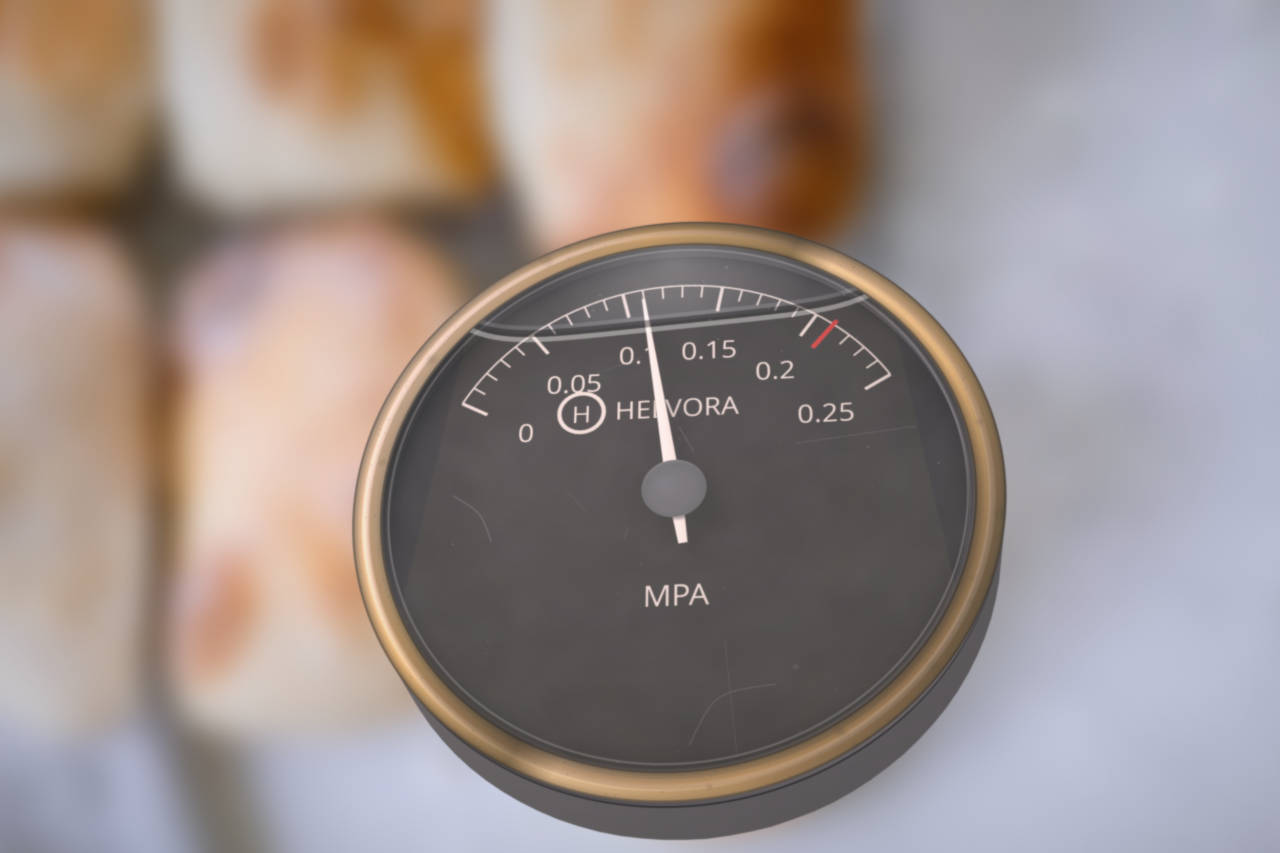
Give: 0.11 MPa
